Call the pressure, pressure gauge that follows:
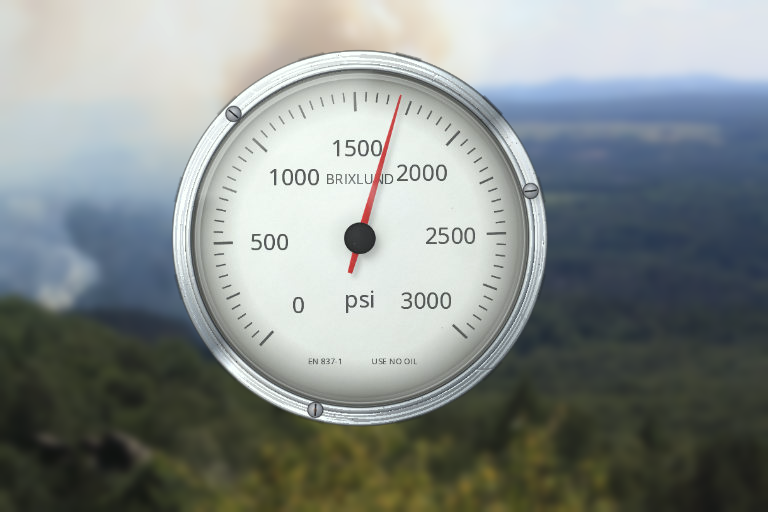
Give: 1700 psi
